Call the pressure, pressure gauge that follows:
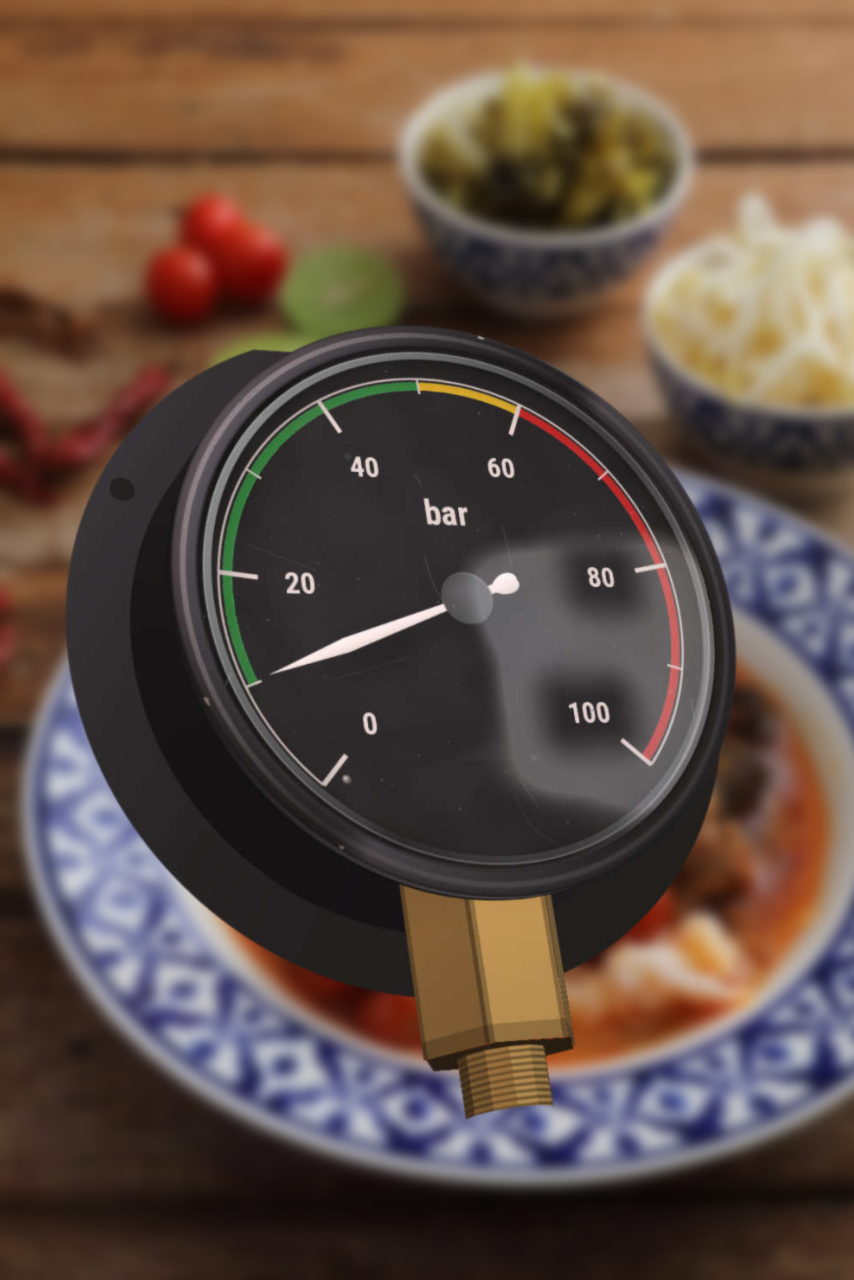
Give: 10 bar
